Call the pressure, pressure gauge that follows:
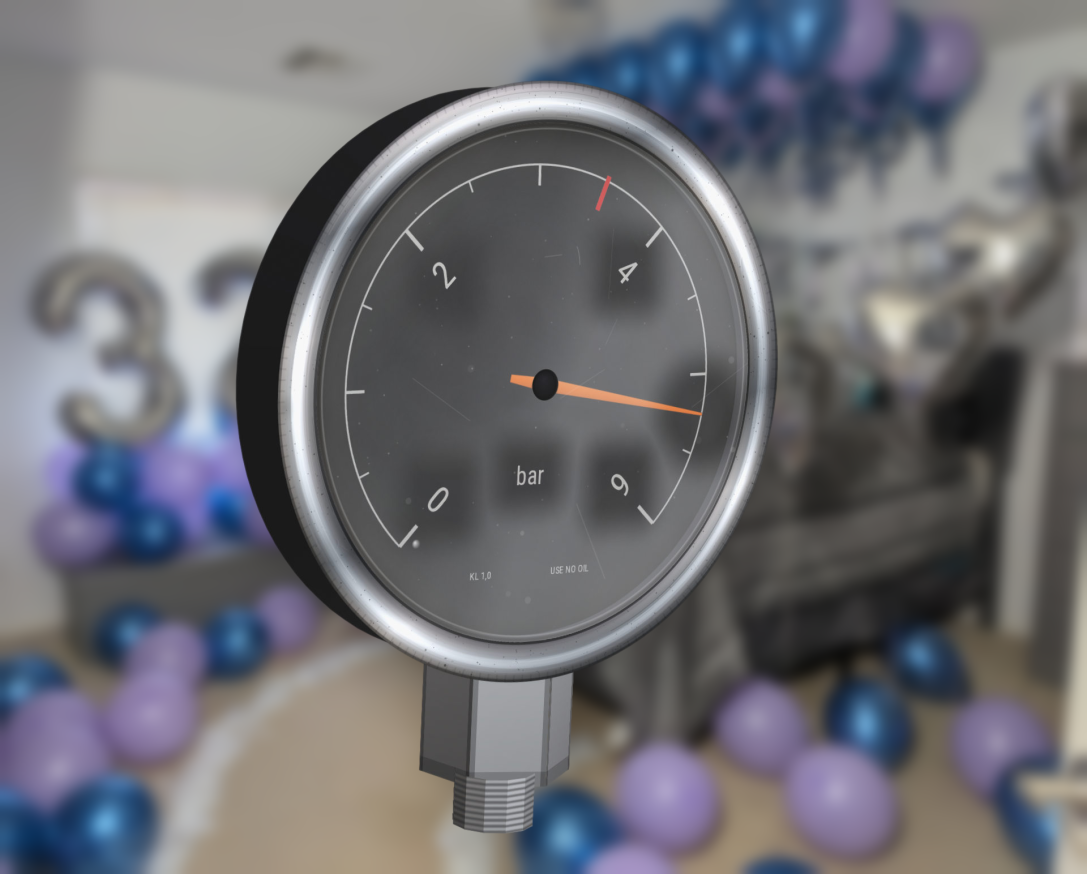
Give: 5.25 bar
